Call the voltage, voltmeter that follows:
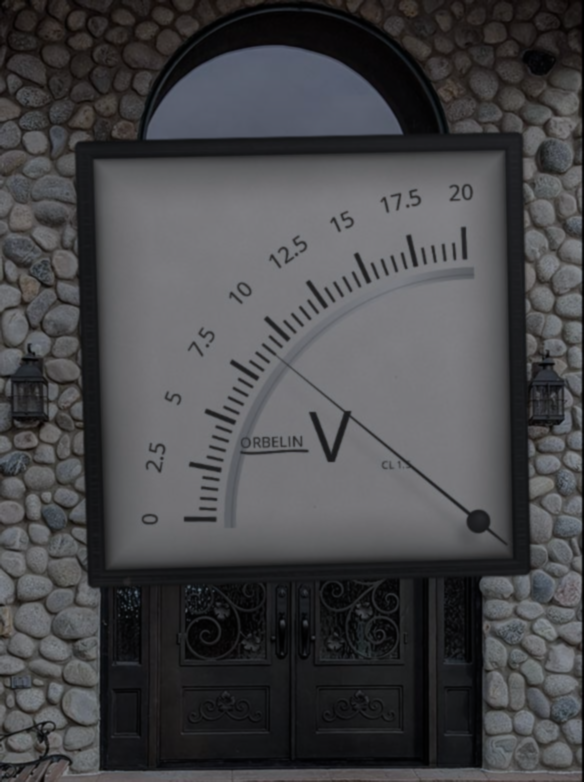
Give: 9 V
